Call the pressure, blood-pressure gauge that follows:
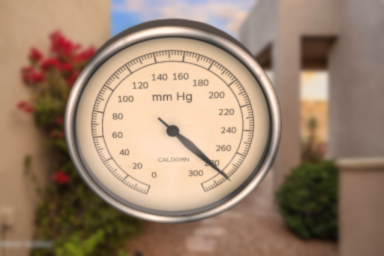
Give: 280 mmHg
